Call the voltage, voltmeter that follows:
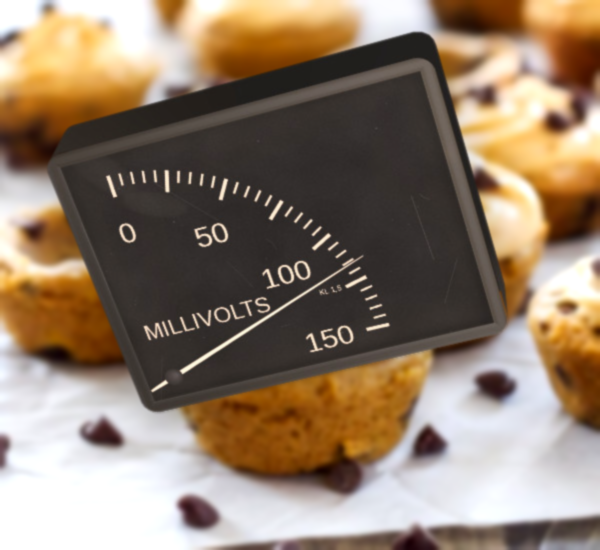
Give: 115 mV
